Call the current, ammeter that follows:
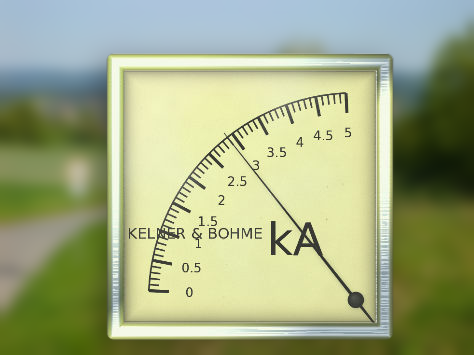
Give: 2.9 kA
